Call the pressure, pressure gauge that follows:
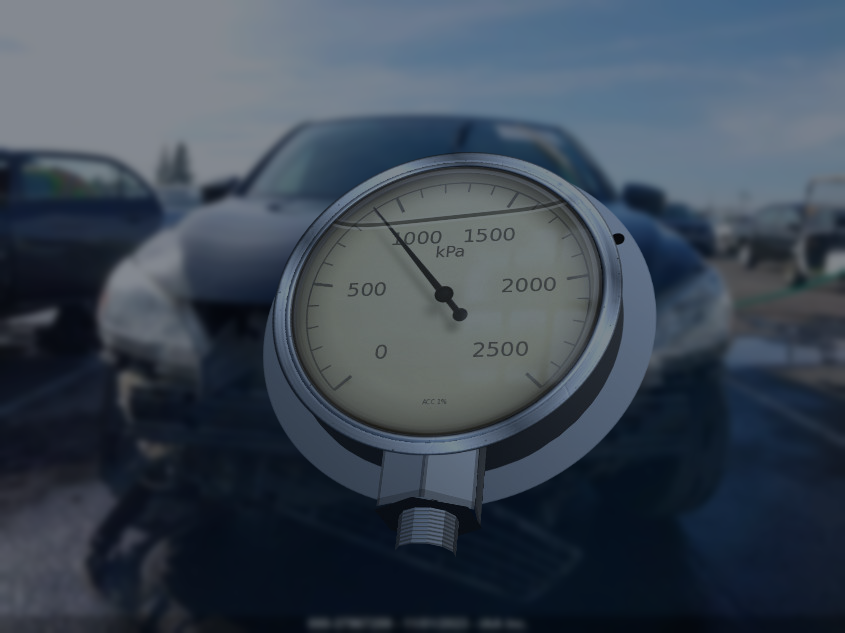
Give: 900 kPa
